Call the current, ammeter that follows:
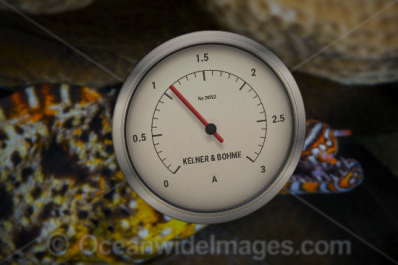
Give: 1.1 A
